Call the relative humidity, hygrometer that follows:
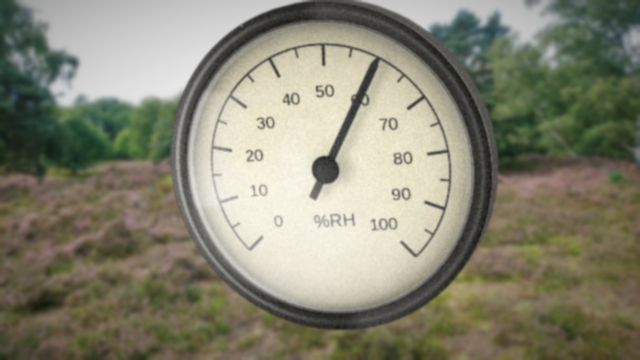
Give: 60 %
